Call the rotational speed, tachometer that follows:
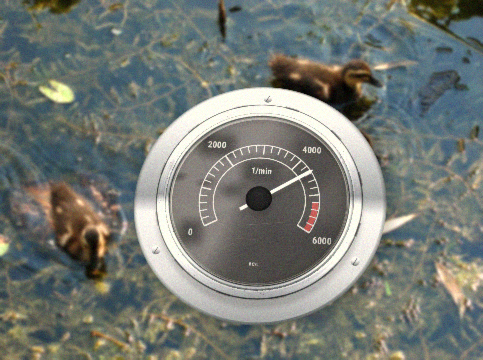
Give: 4400 rpm
